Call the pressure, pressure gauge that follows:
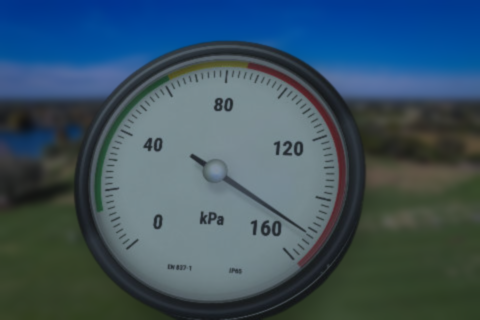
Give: 152 kPa
